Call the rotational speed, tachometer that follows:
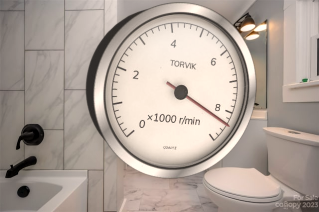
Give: 8400 rpm
